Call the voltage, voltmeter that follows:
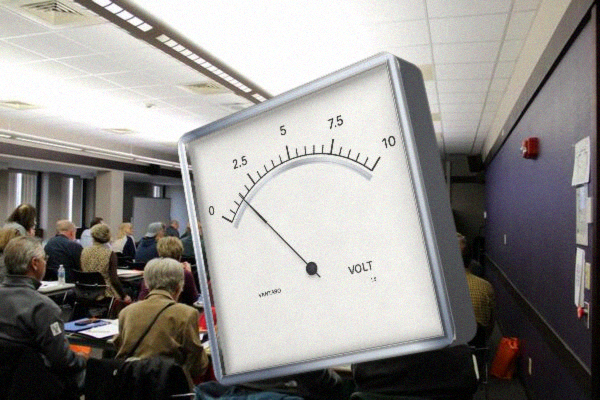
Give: 1.5 V
